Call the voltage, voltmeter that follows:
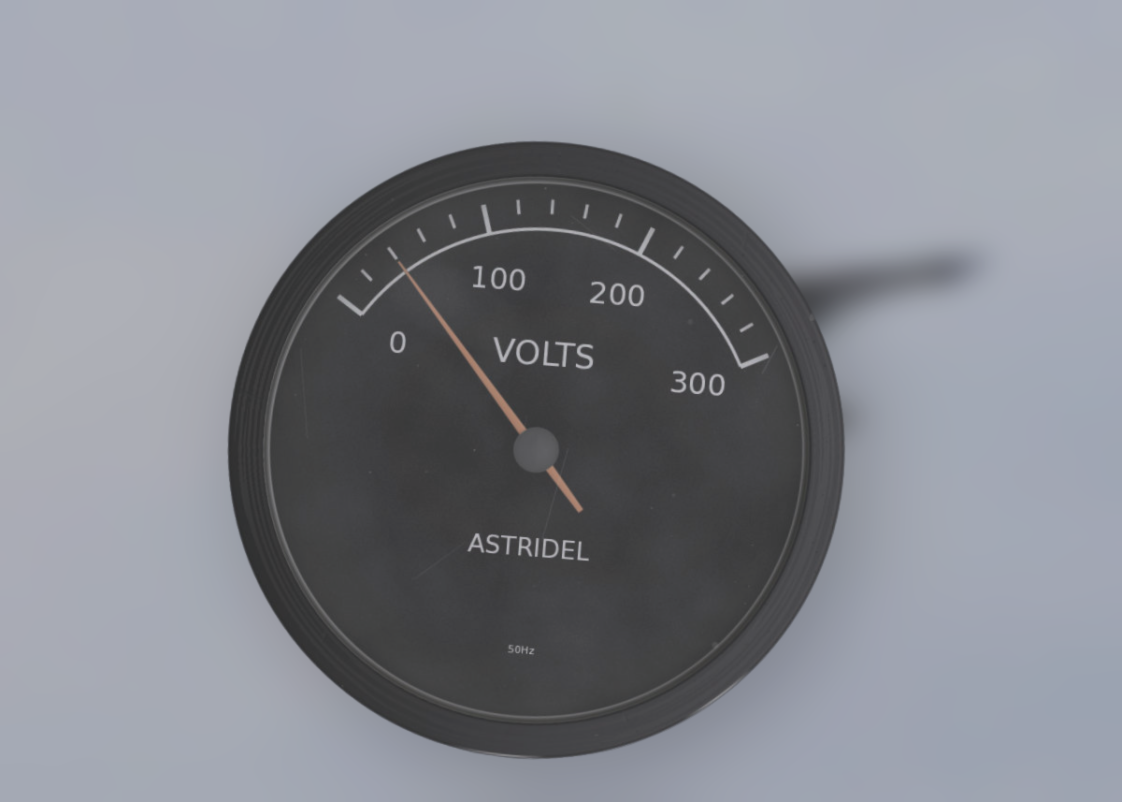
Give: 40 V
